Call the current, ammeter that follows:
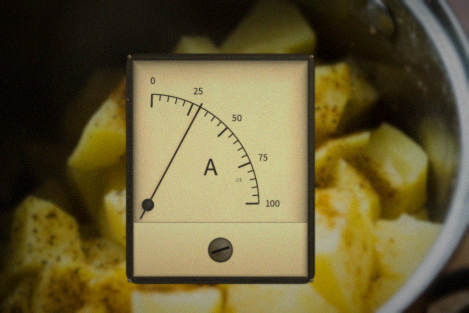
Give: 30 A
